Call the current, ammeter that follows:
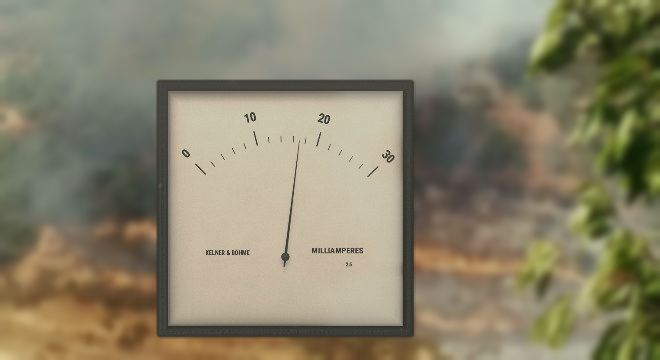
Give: 17 mA
